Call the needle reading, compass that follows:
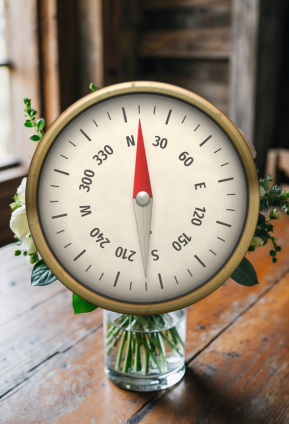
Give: 10 °
